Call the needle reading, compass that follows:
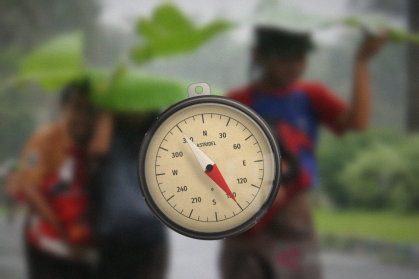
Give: 150 °
